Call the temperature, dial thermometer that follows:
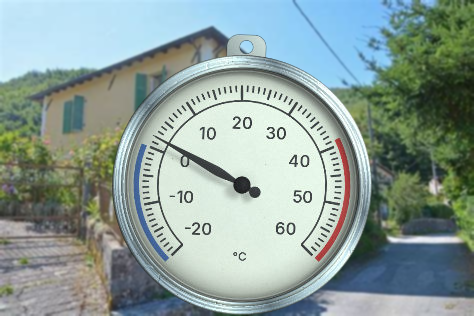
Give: 2 °C
